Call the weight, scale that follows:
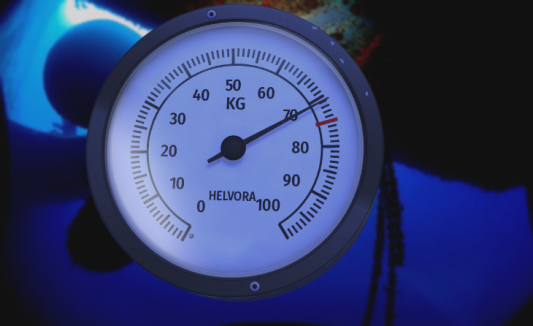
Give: 71 kg
